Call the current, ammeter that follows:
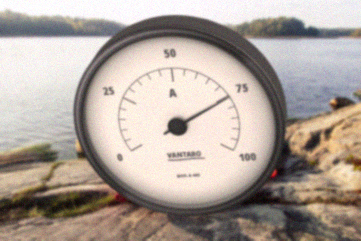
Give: 75 A
